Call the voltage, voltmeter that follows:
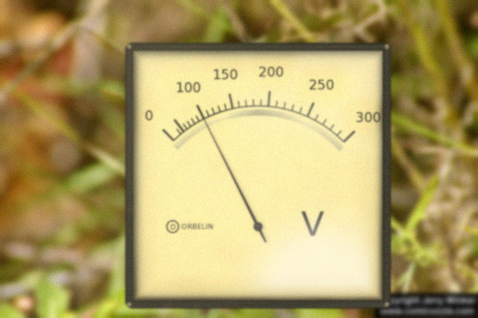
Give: 100 V
